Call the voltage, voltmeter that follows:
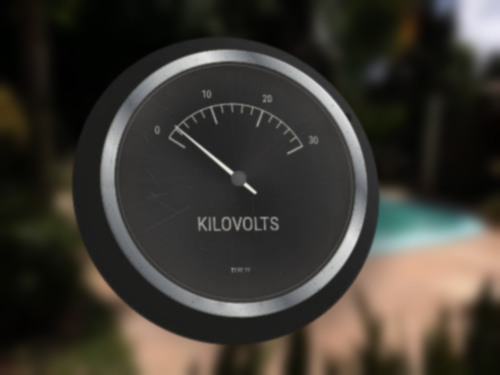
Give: 2 kV
